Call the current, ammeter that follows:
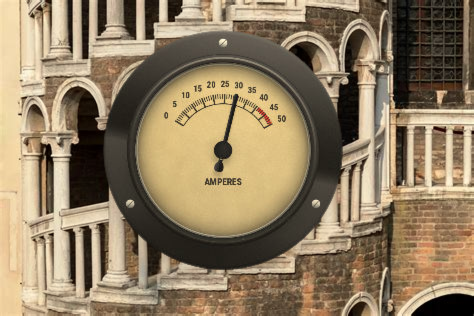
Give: 30 A
